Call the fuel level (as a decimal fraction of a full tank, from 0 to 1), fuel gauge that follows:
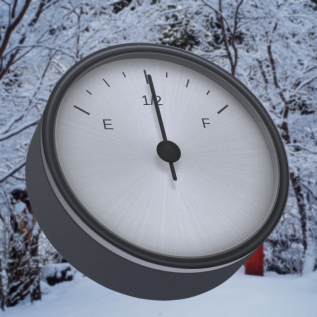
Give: 0.5
